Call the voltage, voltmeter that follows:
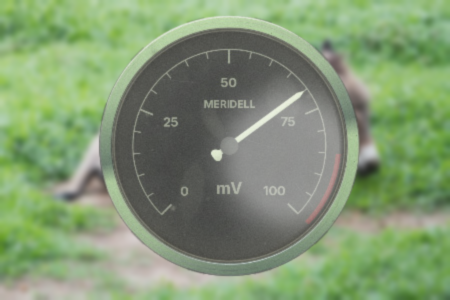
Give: 70 mV
